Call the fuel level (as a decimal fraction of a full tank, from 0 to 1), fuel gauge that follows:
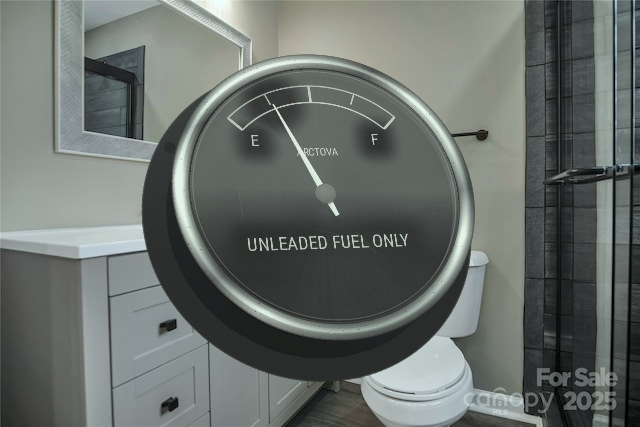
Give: 0.25
